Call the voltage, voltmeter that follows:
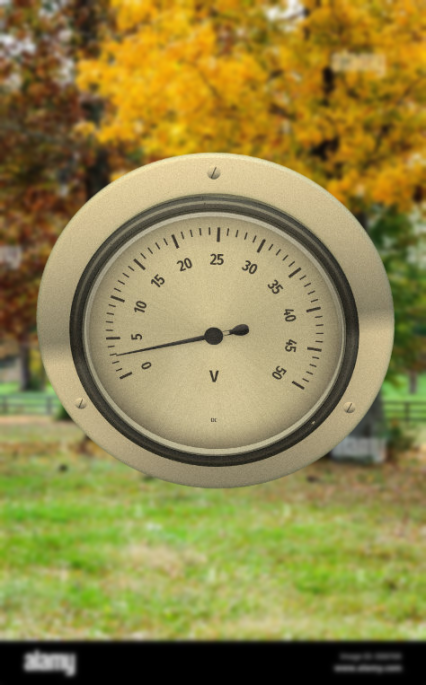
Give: 3 V
